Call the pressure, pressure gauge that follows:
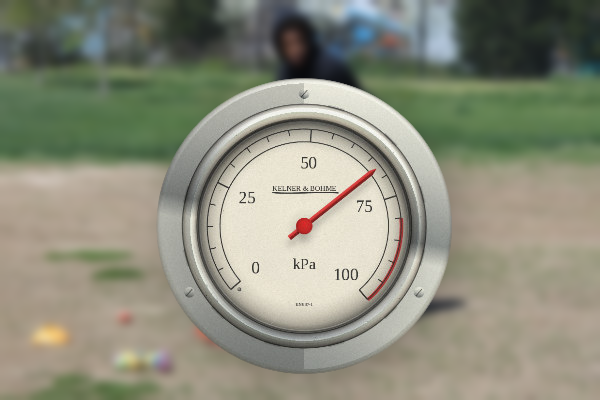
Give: 67.5 kPa
